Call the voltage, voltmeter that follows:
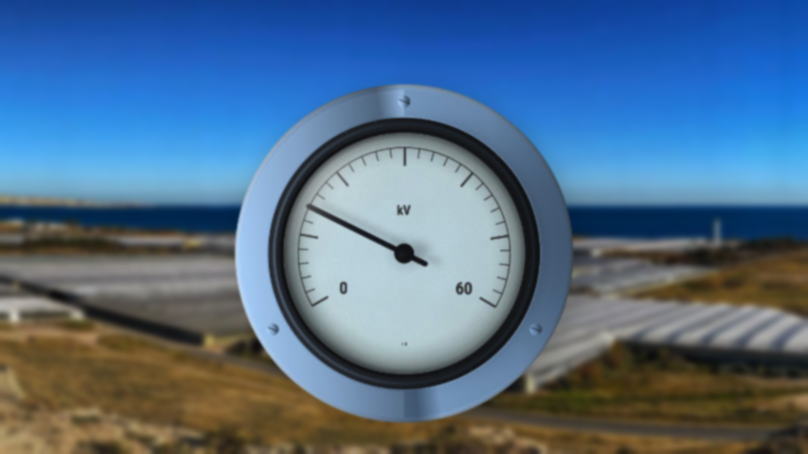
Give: 14 kV
